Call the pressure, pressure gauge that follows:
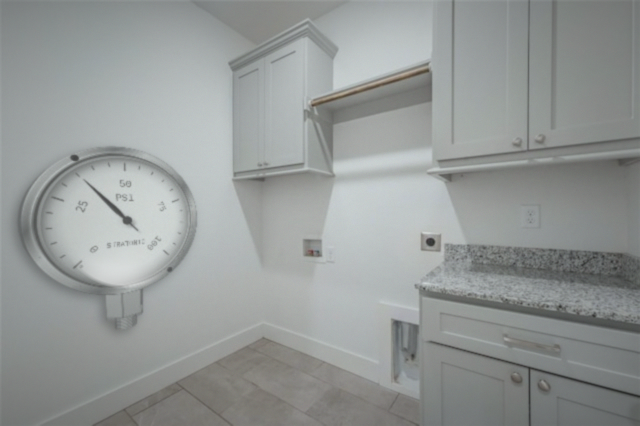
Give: 35 psi
